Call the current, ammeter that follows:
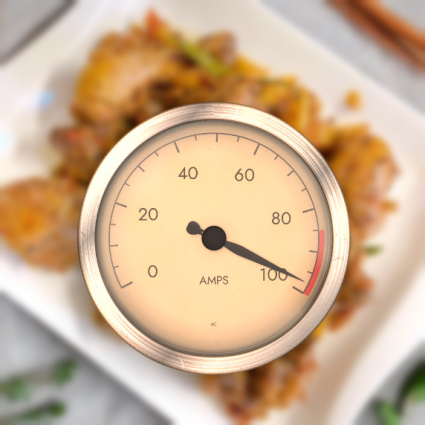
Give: 97.5 A
